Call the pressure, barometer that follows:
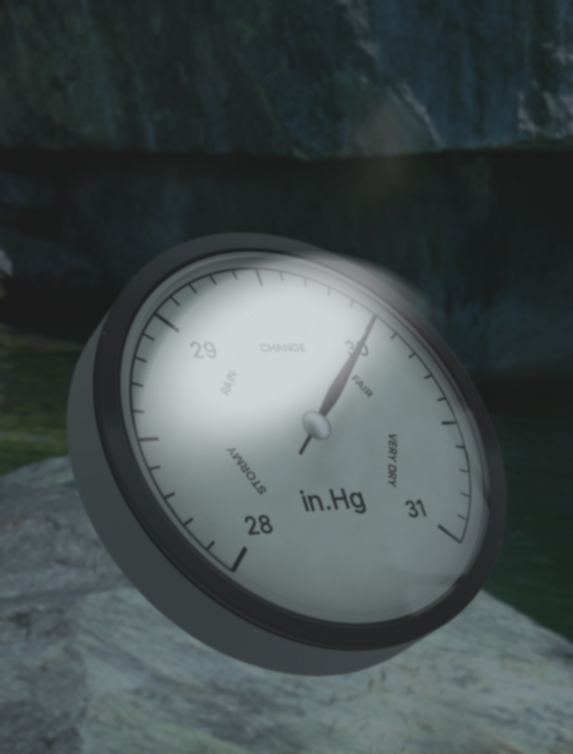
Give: 30 inHg
